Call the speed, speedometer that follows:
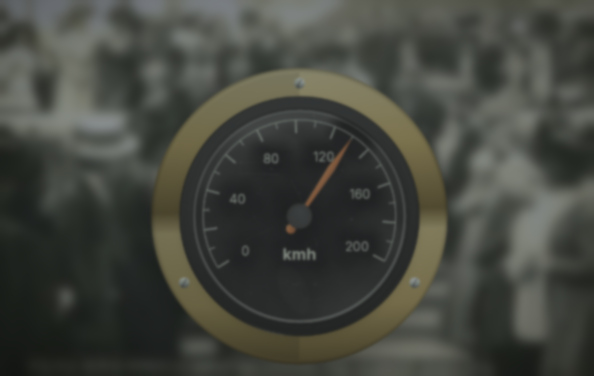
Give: 130 km/h
